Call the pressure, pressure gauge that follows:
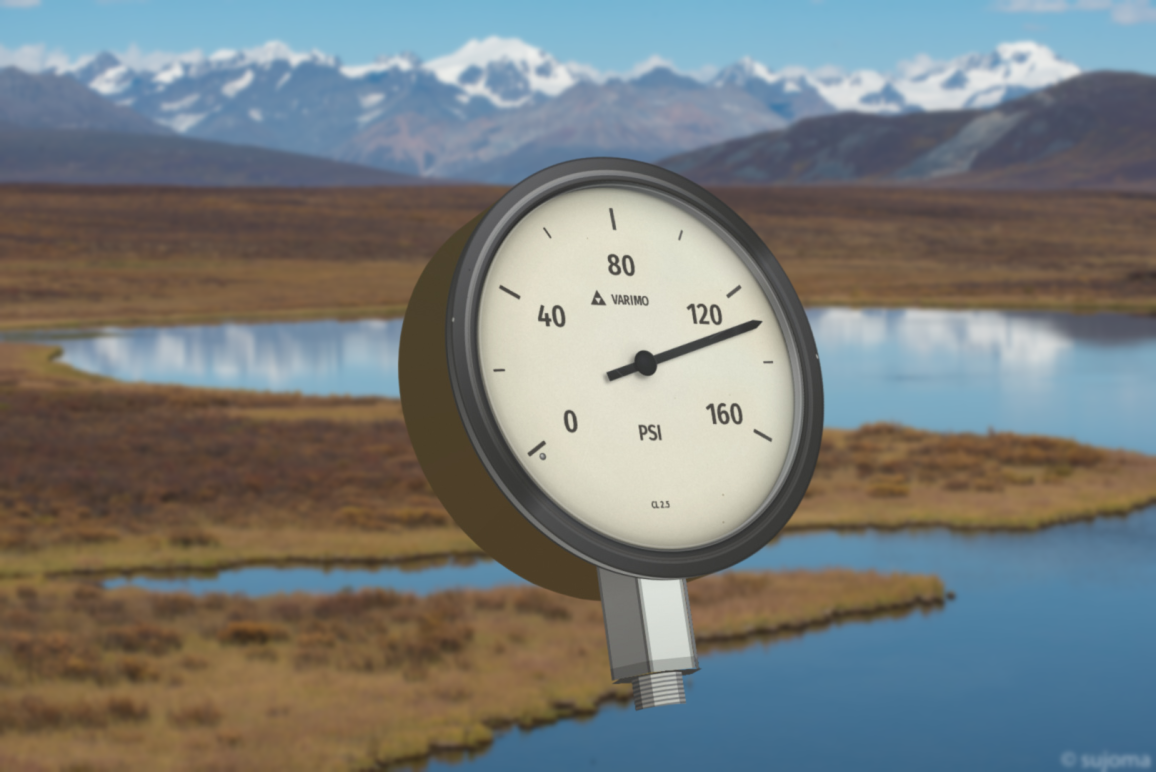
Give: 130 psi
